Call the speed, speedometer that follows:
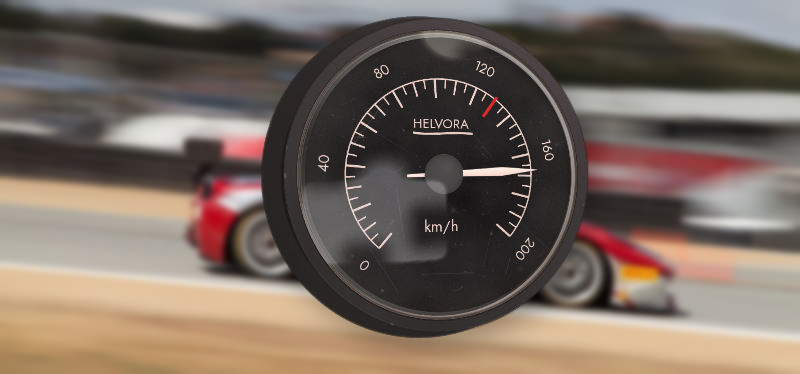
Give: 167.5 km/h
